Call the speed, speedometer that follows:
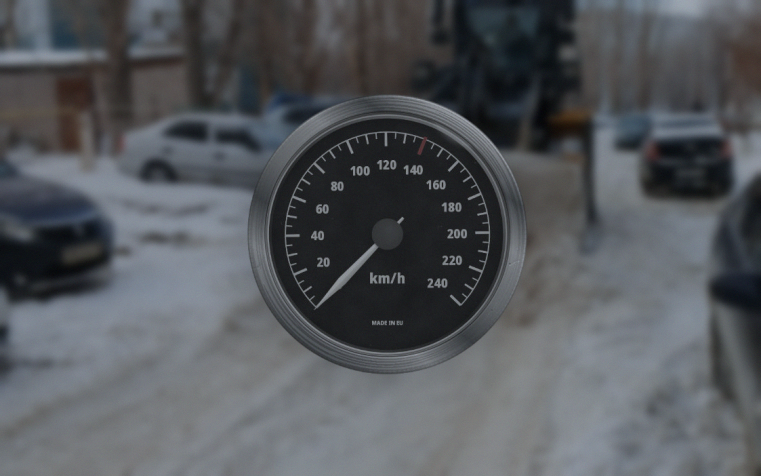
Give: 0 km/h
